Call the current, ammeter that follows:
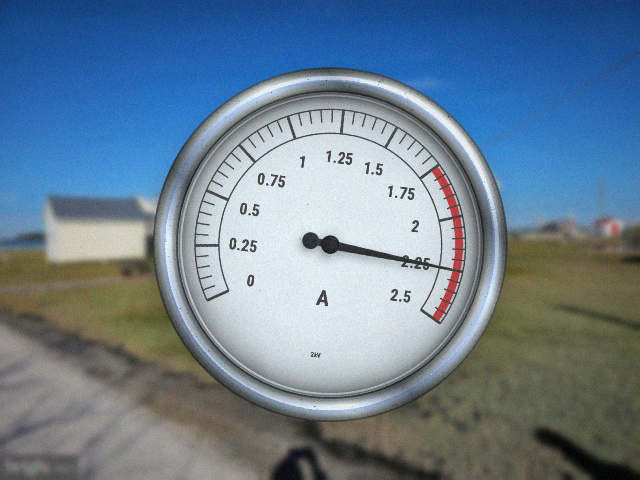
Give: 2.25 A
